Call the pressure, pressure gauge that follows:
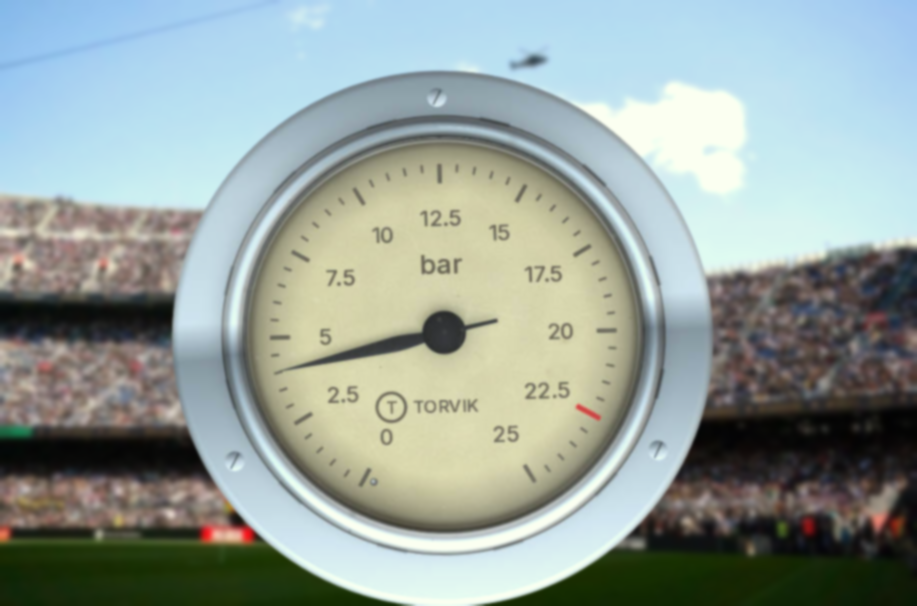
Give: 4 bar
